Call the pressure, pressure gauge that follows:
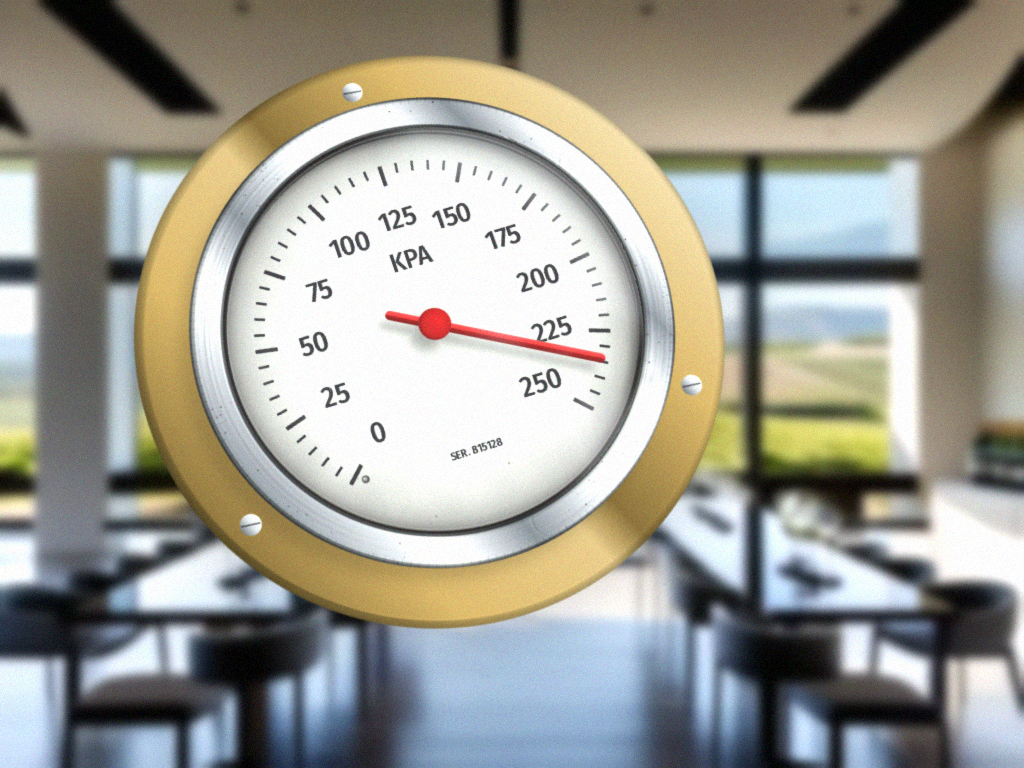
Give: 235 kPa
